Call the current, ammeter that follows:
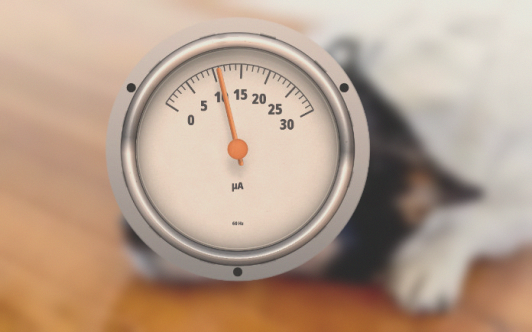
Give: 11 µA
